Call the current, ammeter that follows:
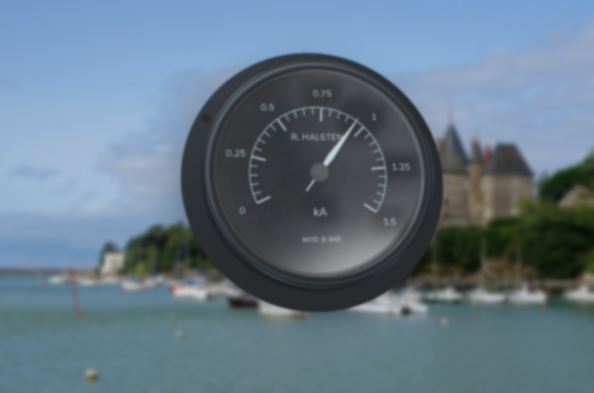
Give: 0.95 kA
